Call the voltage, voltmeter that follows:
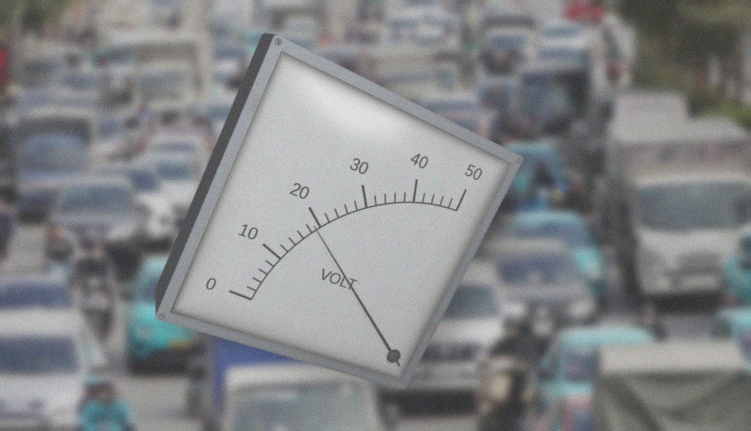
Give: 19 V
